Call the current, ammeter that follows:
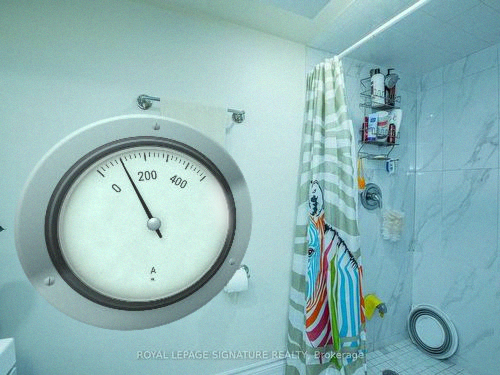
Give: 100 A
